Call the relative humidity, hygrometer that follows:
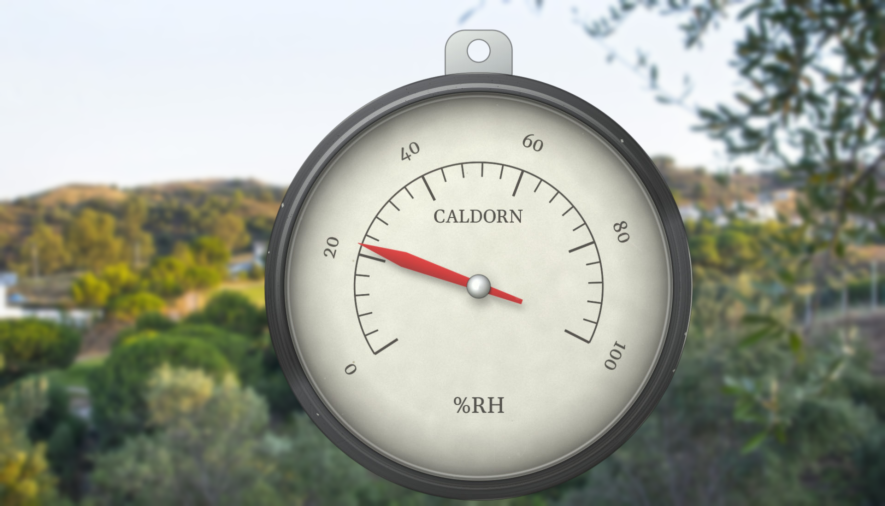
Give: 22 %
